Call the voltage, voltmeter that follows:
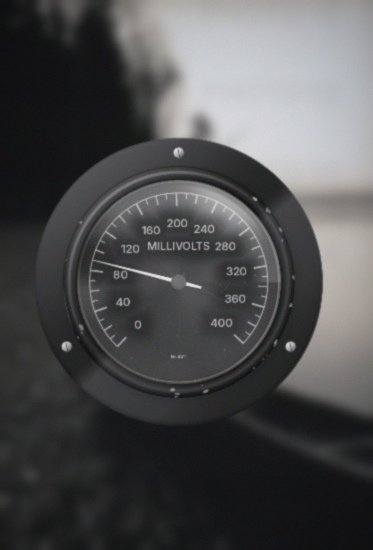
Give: 90 mV
